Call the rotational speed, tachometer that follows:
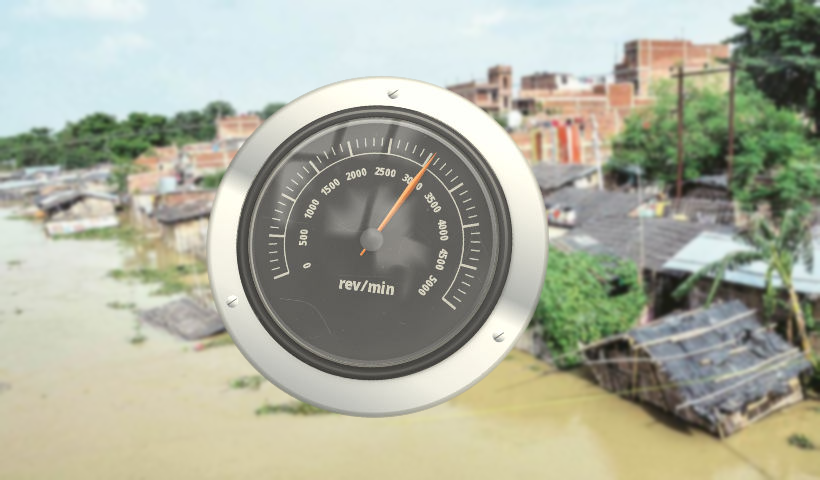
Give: 3050 rpm
